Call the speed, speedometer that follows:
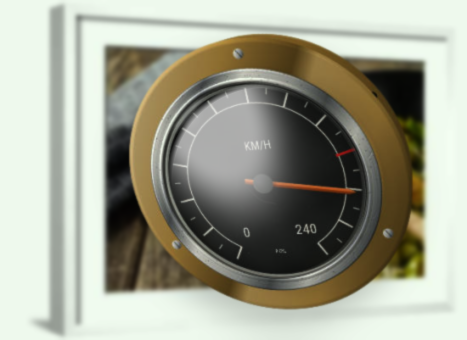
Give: 200 km/h
